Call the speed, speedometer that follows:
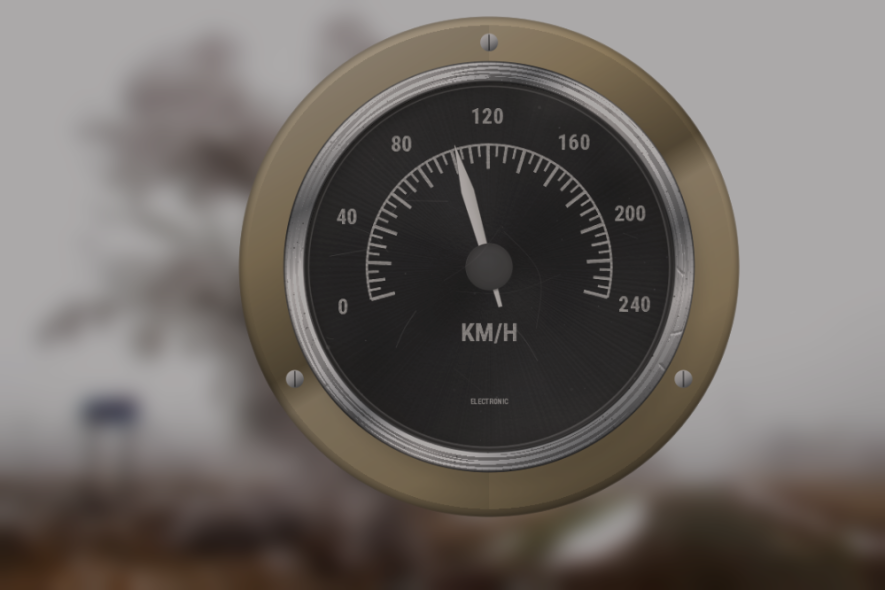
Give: 102.5 km/h
